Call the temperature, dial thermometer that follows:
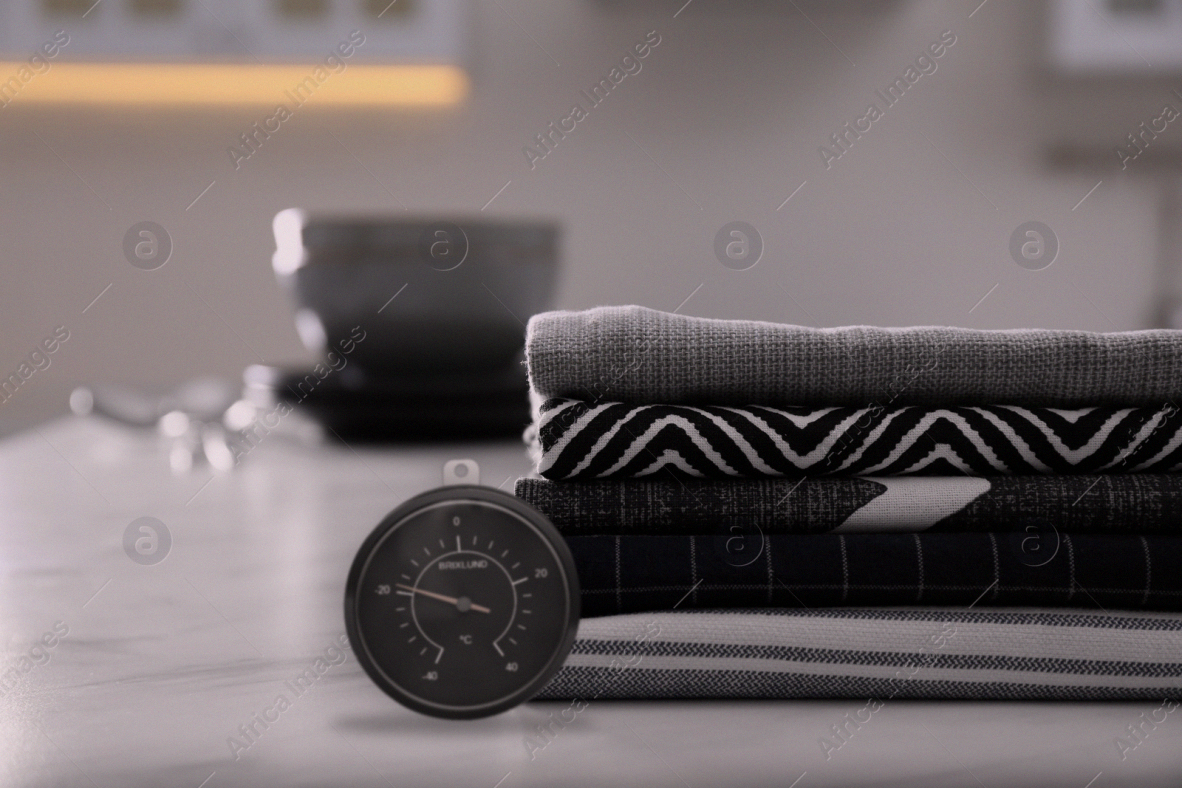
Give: -18 °C
